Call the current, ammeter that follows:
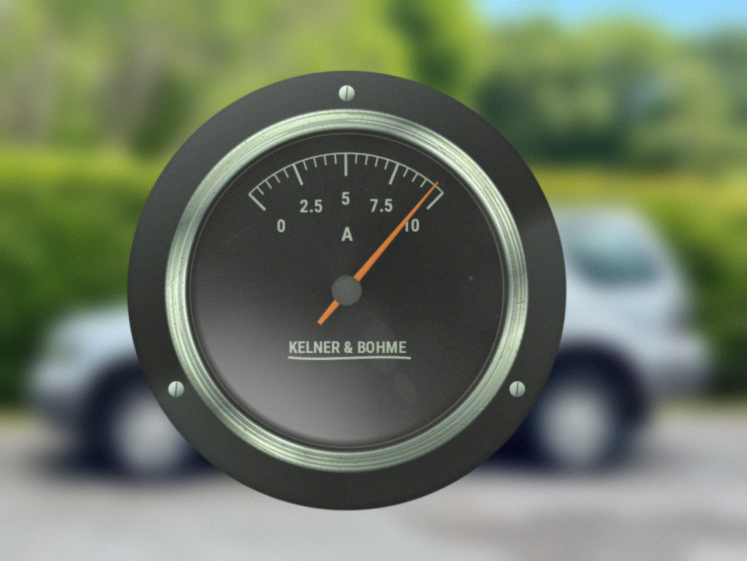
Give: 9.5 A
